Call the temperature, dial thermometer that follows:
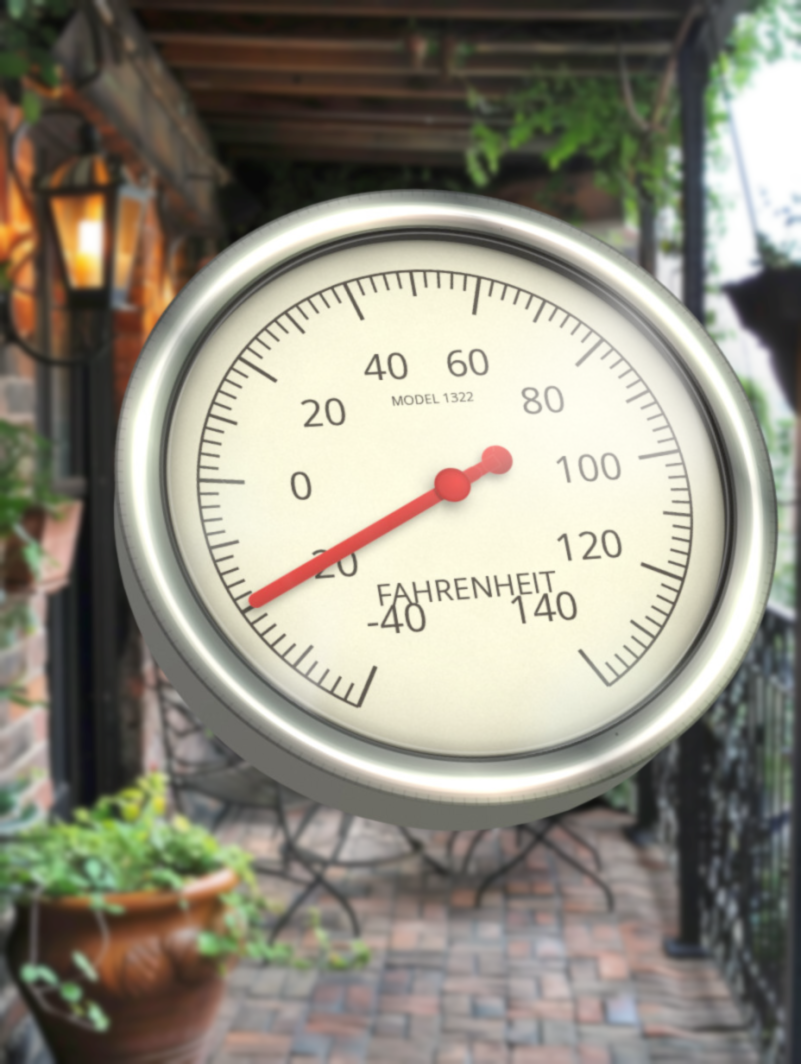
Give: -20 °F
